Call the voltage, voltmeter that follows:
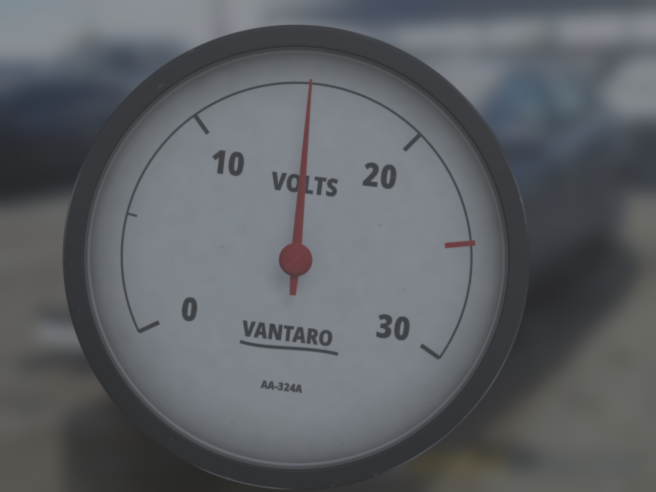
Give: 15 V
